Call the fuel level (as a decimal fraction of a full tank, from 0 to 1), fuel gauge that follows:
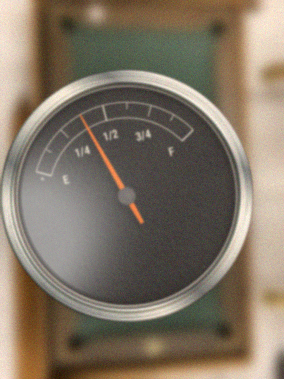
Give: 0.375
